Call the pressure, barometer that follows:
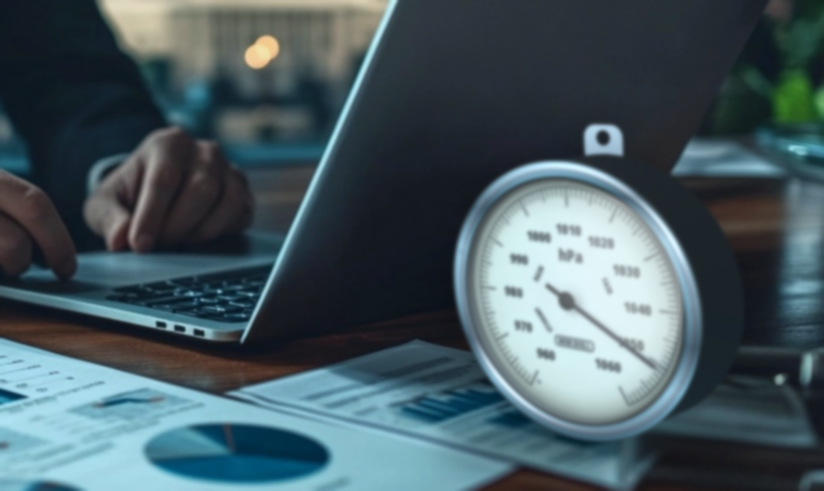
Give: 1050 hPa
